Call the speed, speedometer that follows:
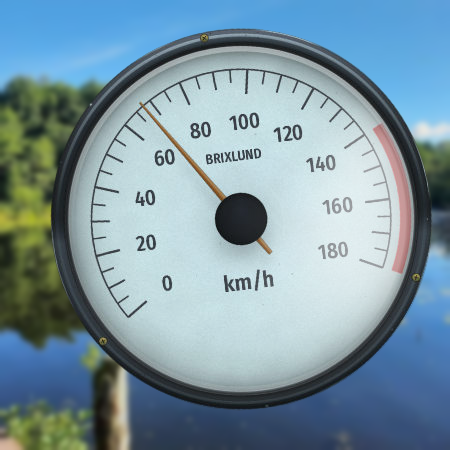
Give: 67.5 km/h
